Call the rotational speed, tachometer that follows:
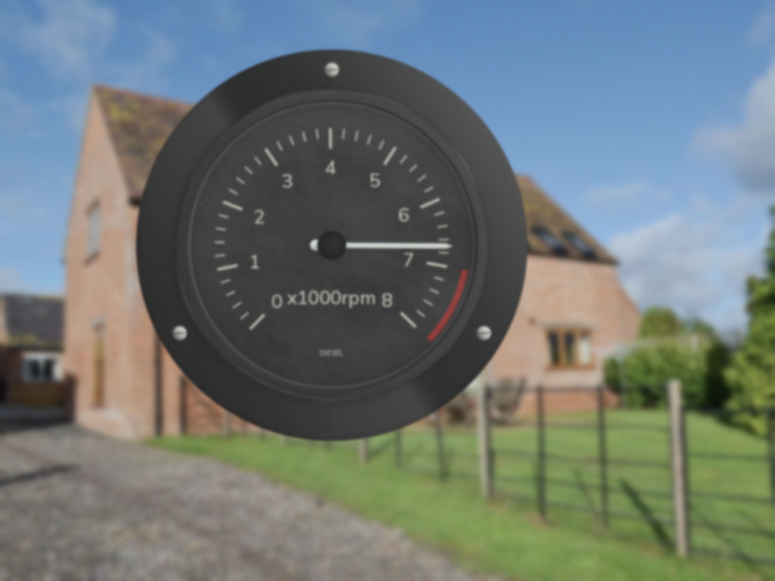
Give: 6700 rpm
